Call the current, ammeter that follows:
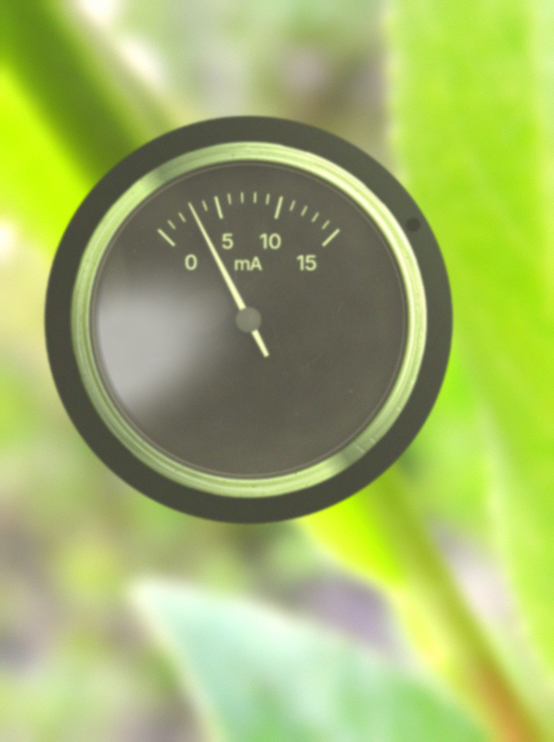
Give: 3 mA
